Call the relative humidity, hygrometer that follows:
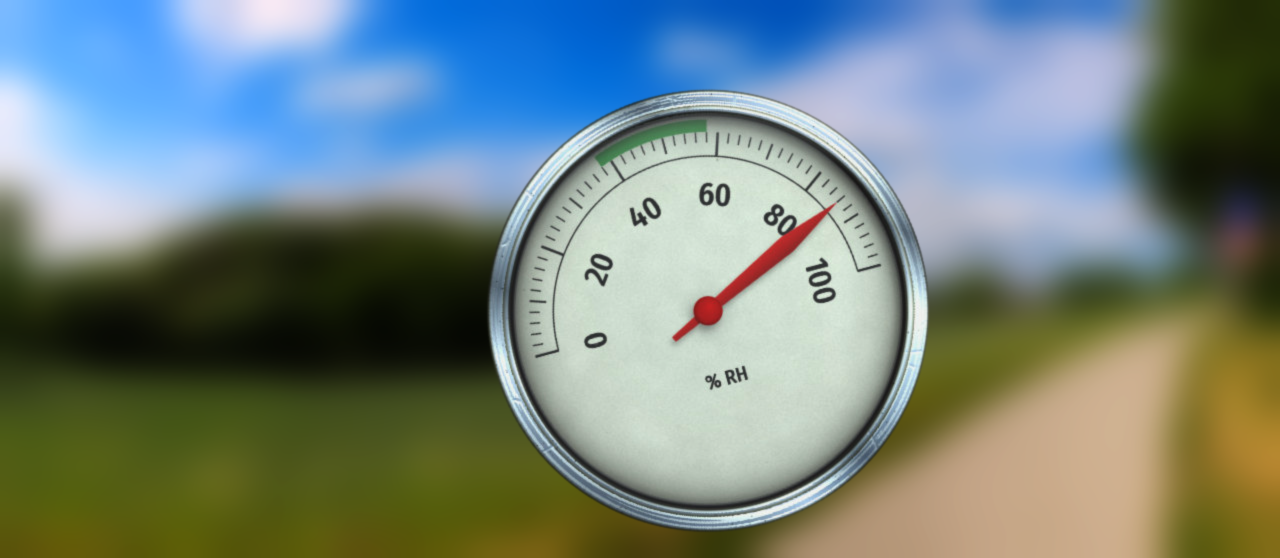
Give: 86 %
